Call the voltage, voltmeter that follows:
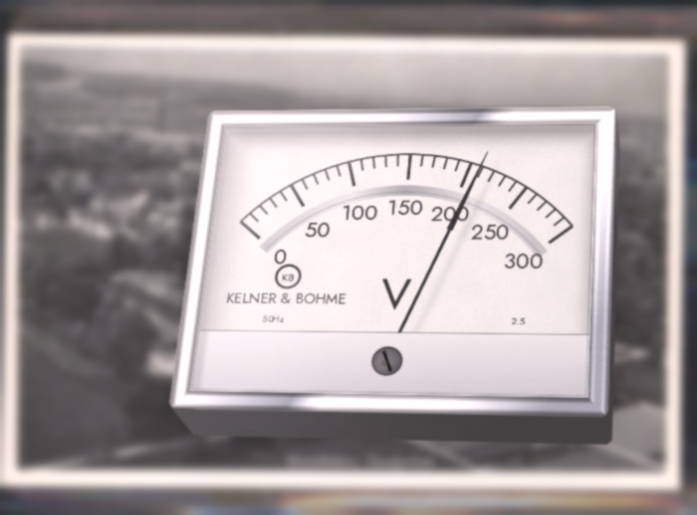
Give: 210 V
